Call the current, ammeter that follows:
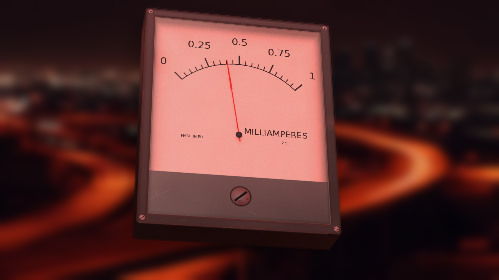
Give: 0.4 mA
